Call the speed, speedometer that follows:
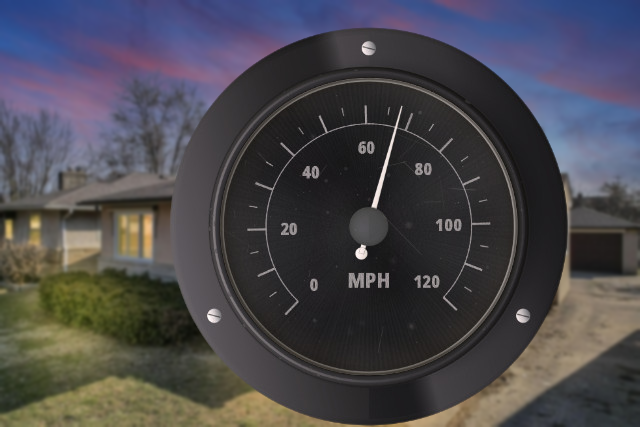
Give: 67.5 mph
